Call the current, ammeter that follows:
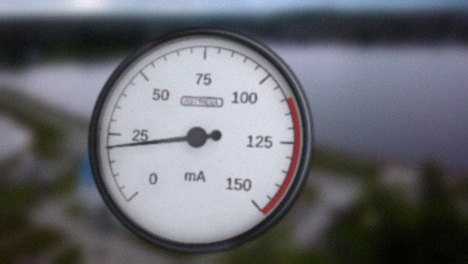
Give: 20 mA
